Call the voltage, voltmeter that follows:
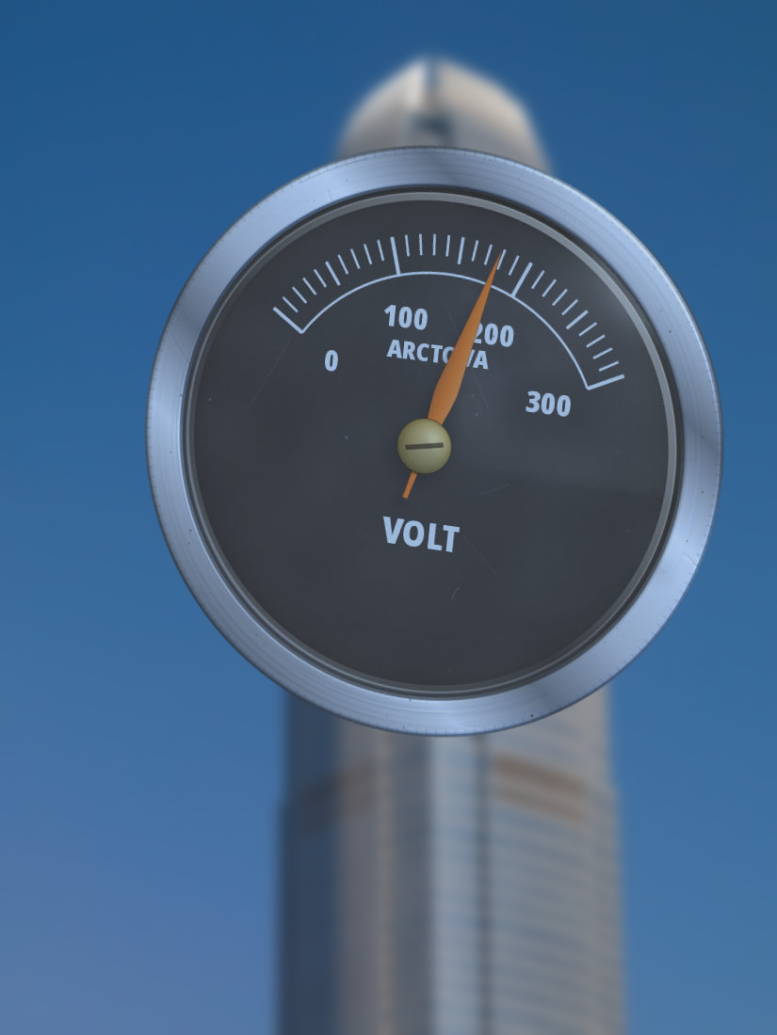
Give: 180 V
